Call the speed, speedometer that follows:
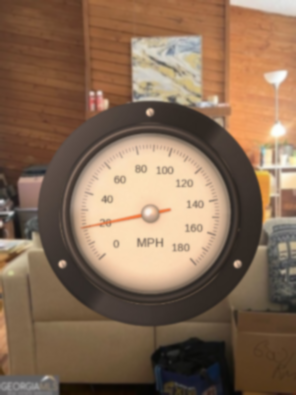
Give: 20 mph
